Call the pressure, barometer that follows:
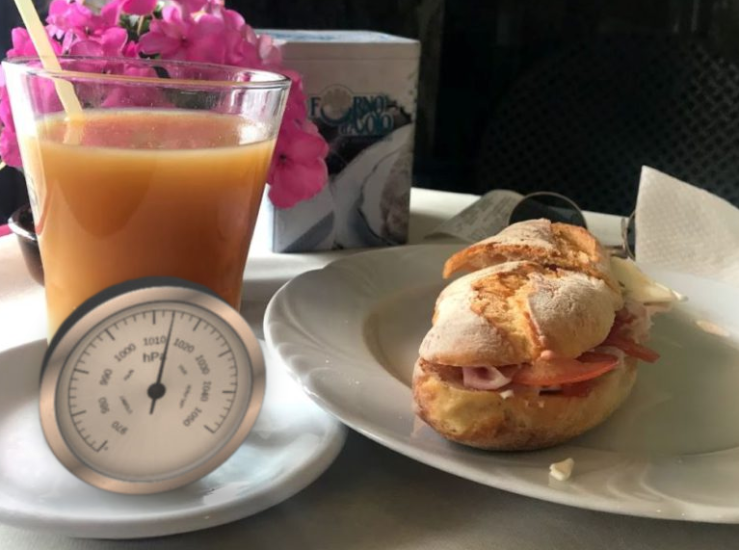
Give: 1014 hPa
